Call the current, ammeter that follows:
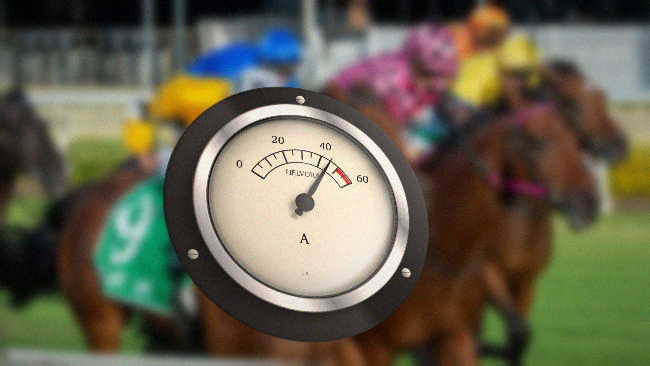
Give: 45 A
